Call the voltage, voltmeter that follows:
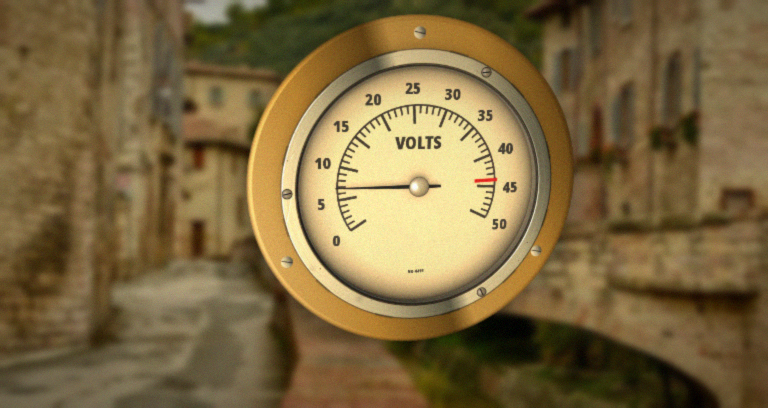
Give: 7 V
